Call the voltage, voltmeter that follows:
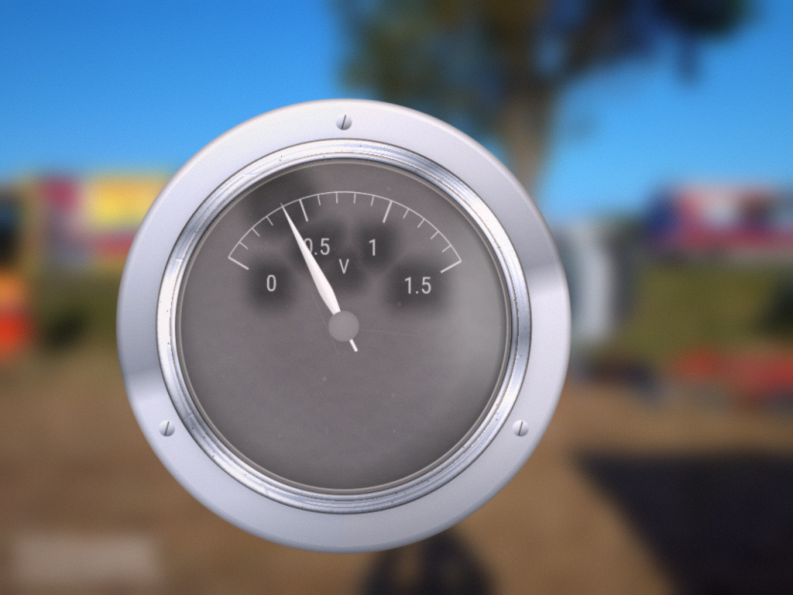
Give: 0.4 V
